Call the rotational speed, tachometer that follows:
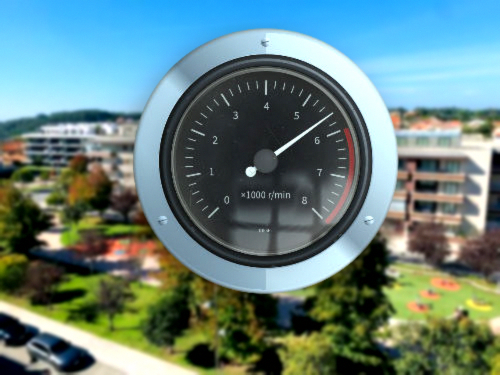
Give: 5600 rpm
